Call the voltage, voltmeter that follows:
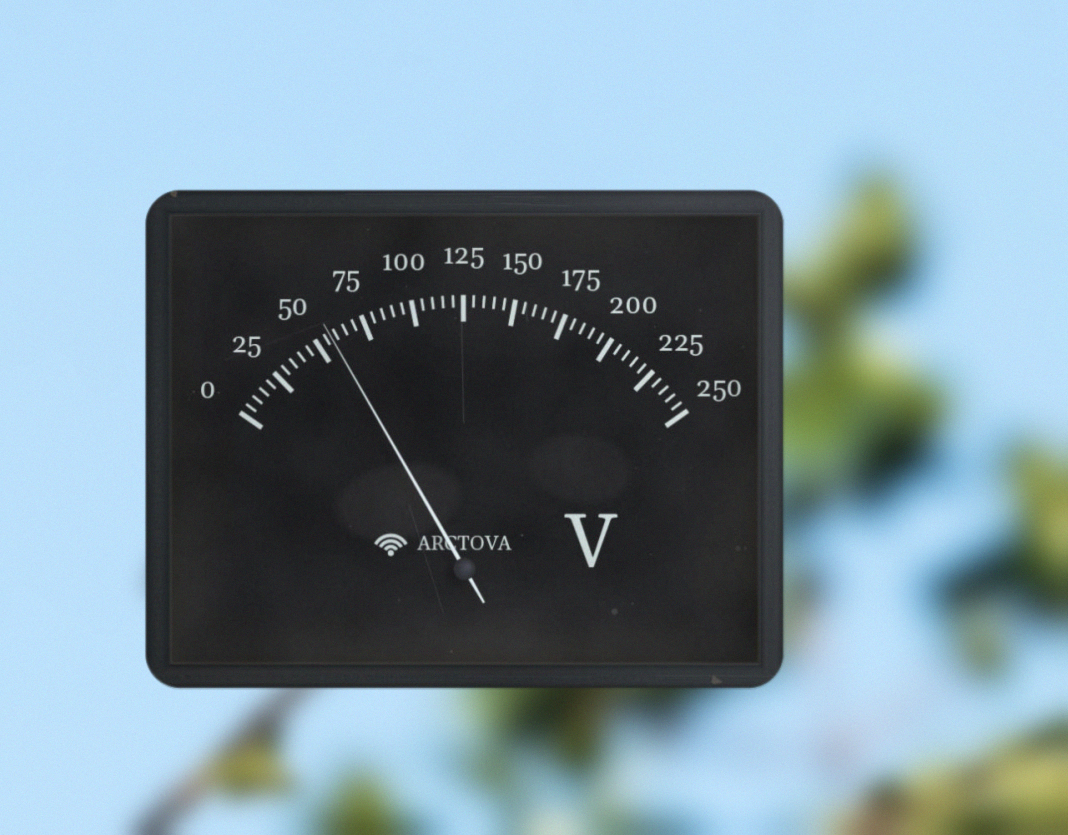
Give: 57.5 V
